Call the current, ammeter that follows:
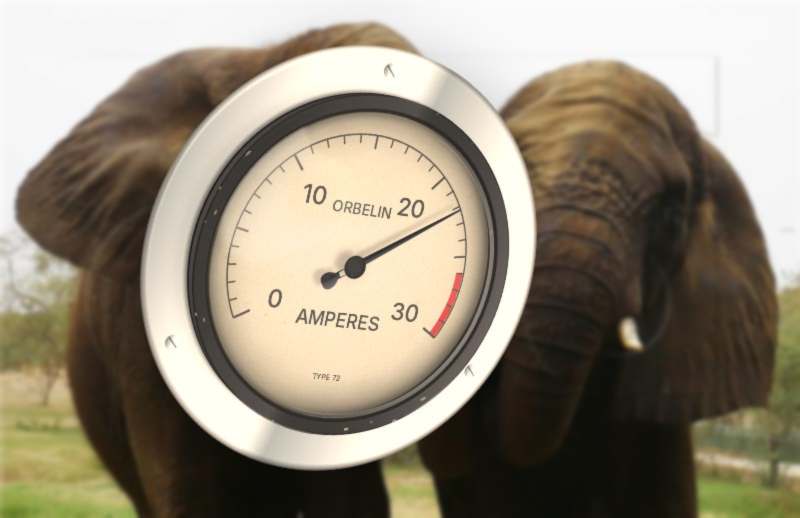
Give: 22 A
